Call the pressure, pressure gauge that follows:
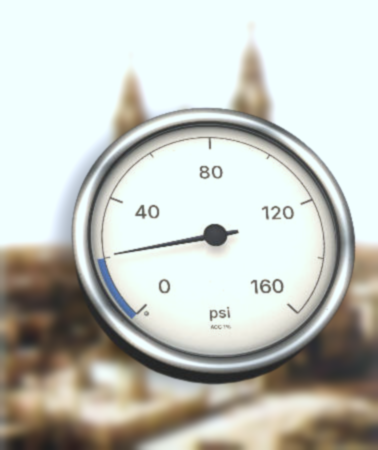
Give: 20 psi
